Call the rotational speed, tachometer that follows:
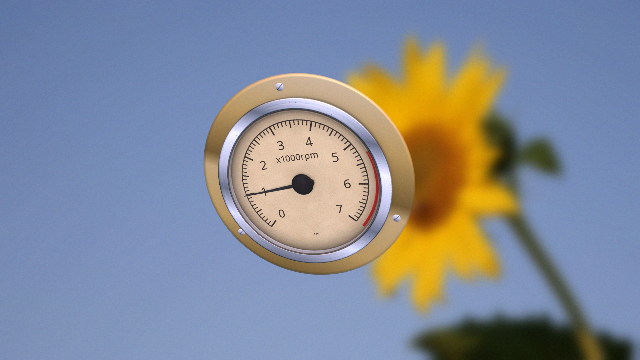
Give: 1000 rpm
